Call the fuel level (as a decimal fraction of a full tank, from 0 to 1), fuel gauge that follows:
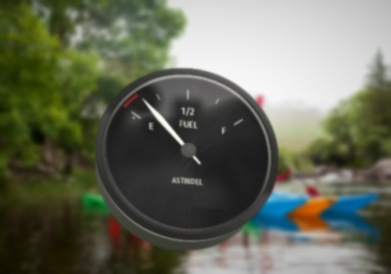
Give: 0.125
